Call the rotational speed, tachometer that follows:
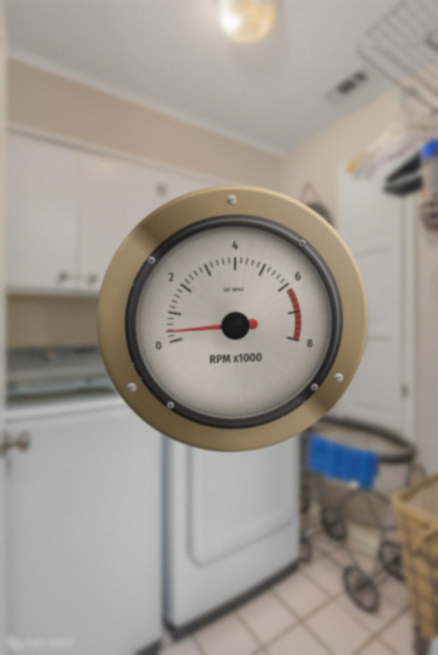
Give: 400 rpm
